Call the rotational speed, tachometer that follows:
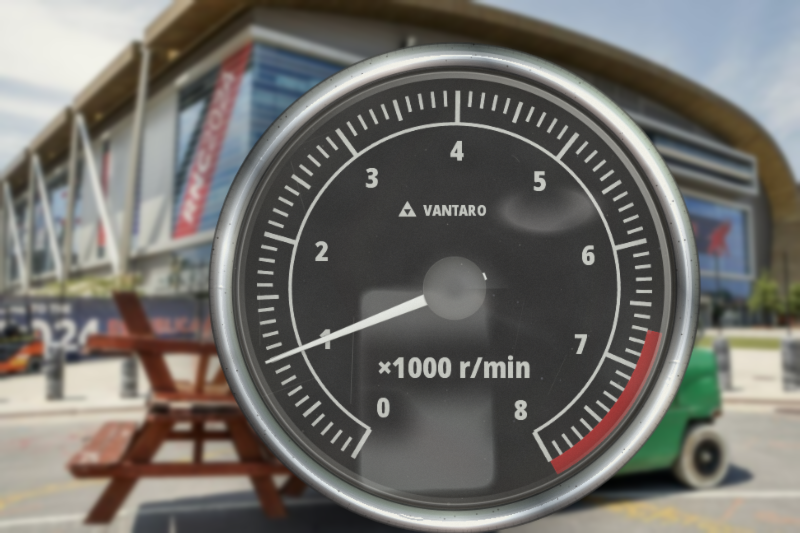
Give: 1000 rpm
